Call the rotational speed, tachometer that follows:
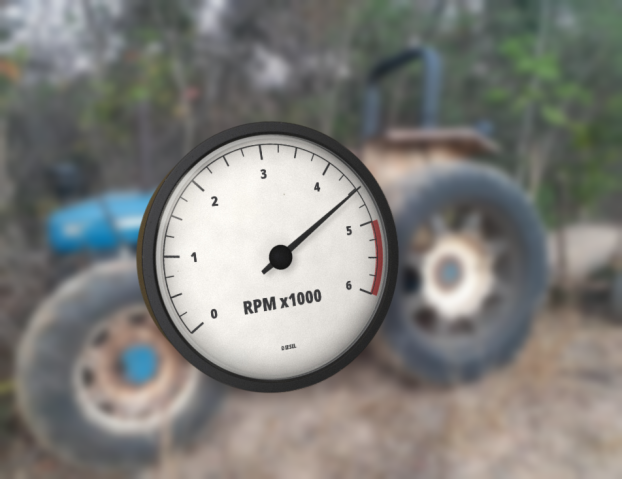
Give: 4500 rpm
